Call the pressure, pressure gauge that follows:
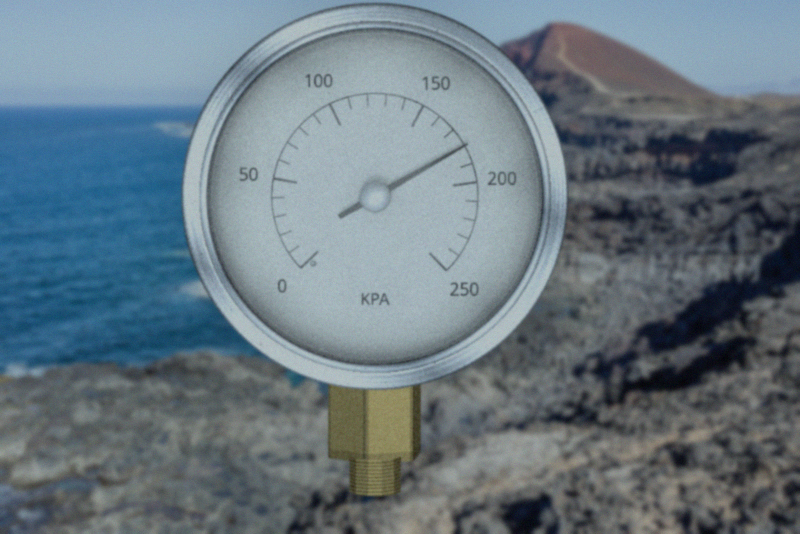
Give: 180 kPa
